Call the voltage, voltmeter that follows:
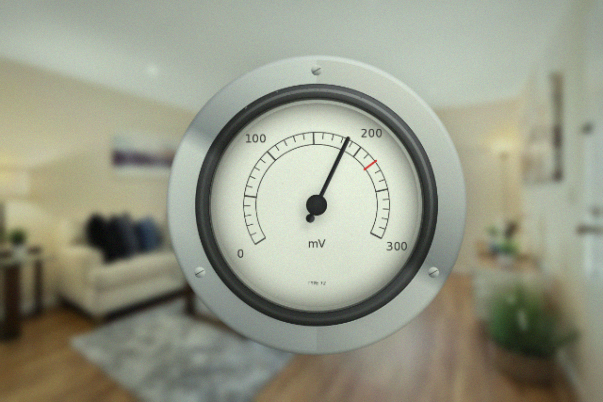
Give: 185 mV
